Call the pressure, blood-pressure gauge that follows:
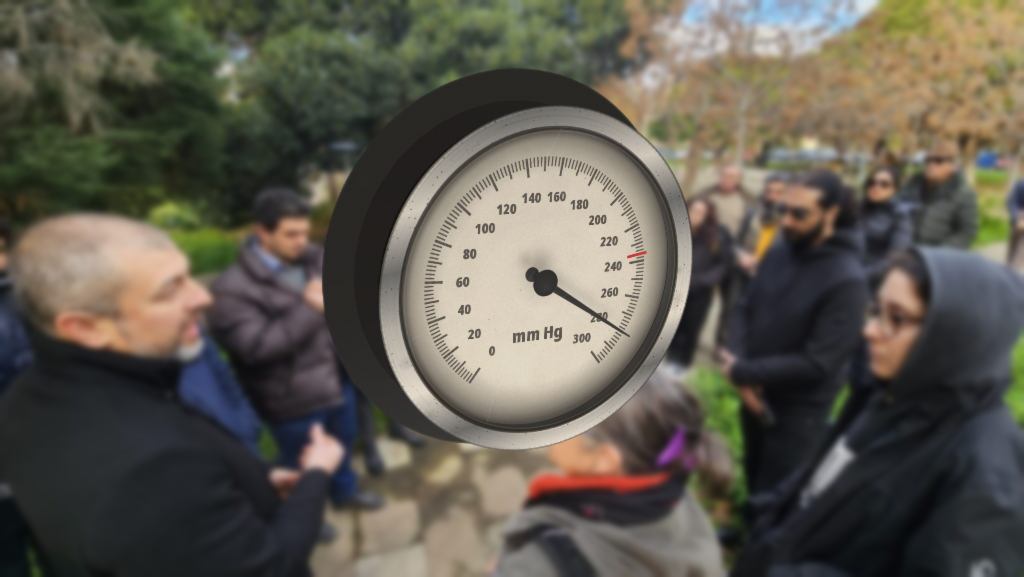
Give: 280 mmHg
